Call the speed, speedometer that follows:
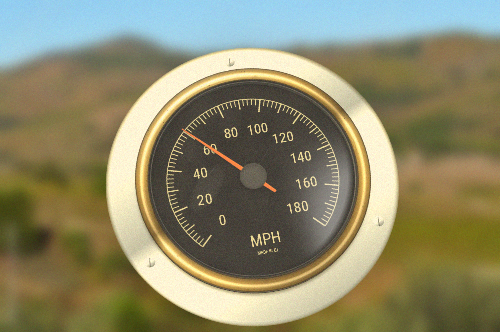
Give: 60 mph
